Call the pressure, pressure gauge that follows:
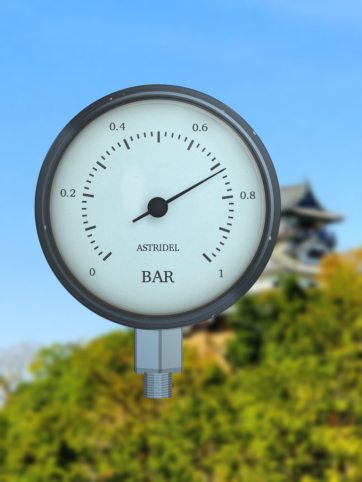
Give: 0.72 bar
